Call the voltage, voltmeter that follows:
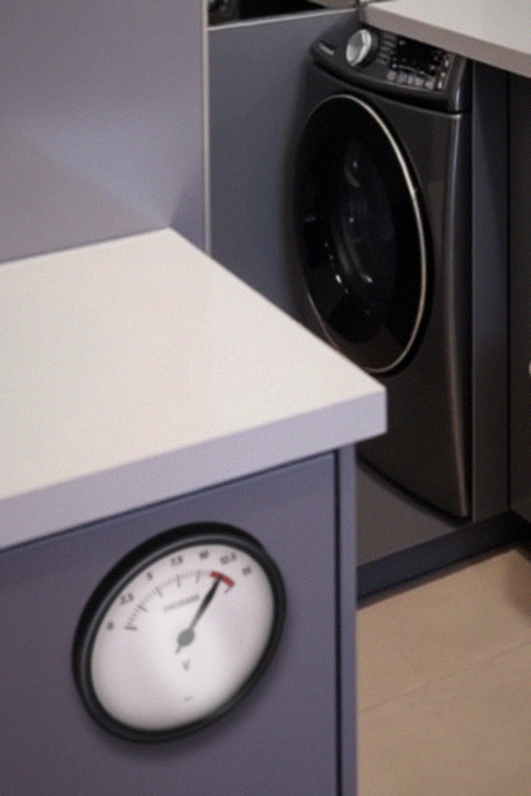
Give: 12.5 V
